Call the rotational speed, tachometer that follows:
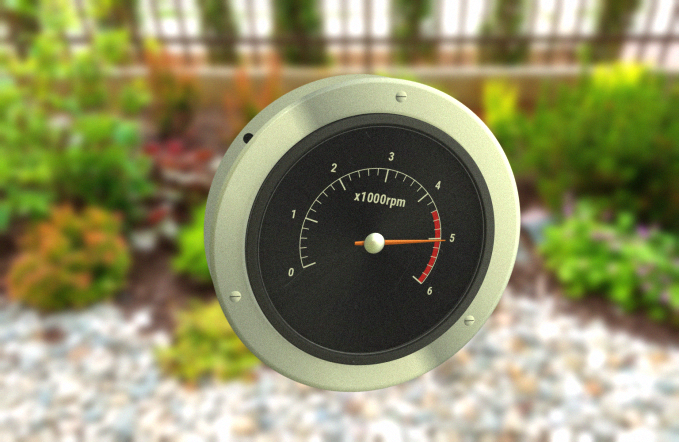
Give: 5000 rpm
